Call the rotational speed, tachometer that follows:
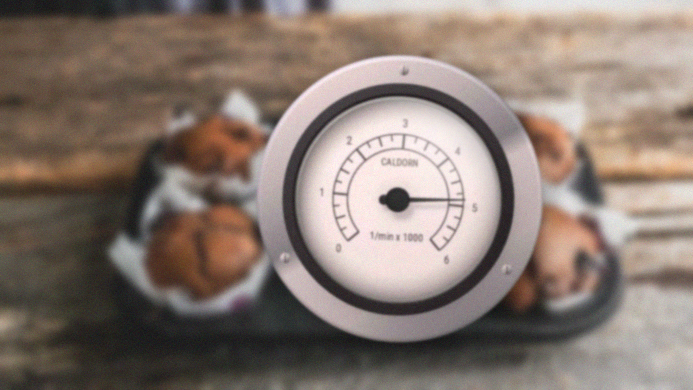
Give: 4875 rpm
